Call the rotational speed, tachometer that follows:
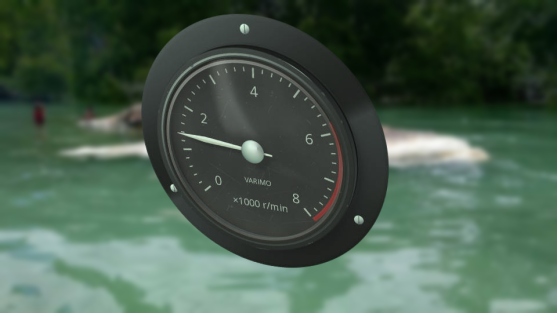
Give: 1400 rpm
